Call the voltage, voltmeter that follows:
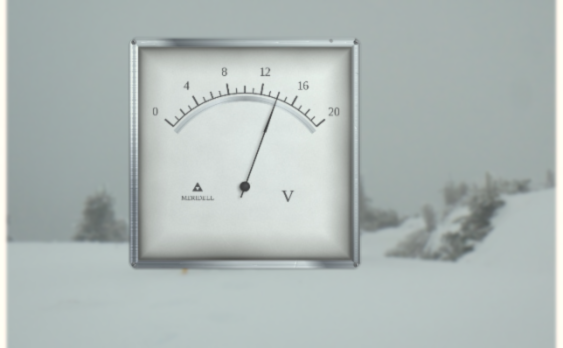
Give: 14 V
